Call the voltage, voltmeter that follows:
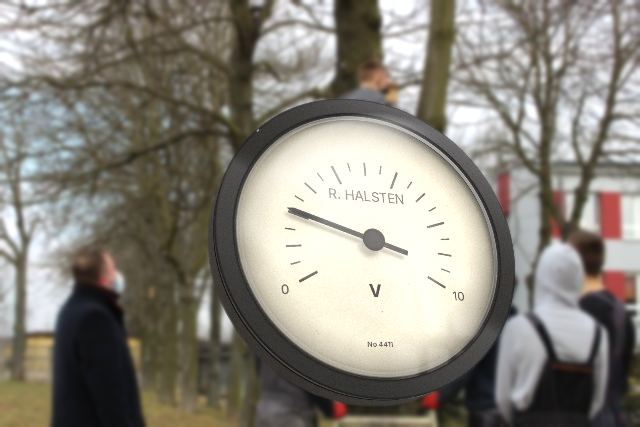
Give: 2 V
